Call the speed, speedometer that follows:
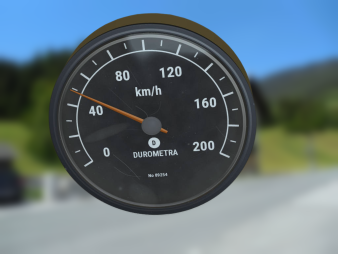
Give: 50 km/h
